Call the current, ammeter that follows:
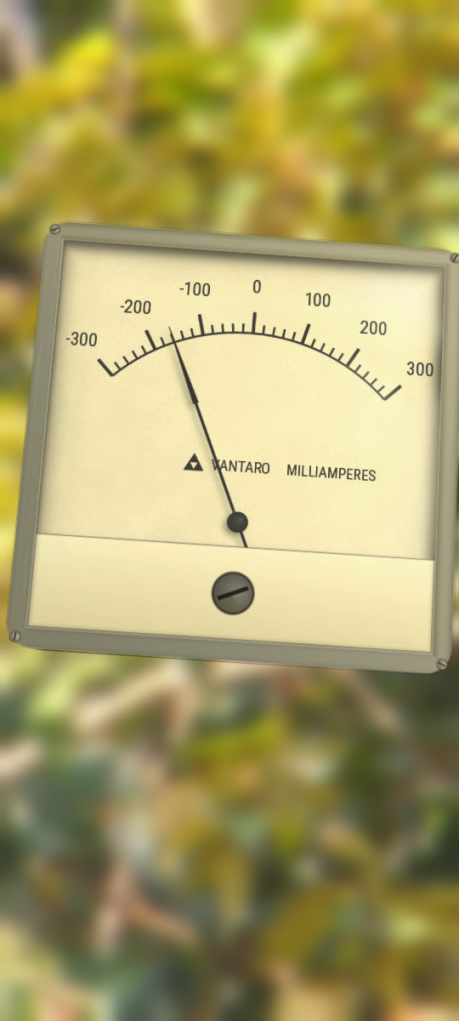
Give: -160 mA
